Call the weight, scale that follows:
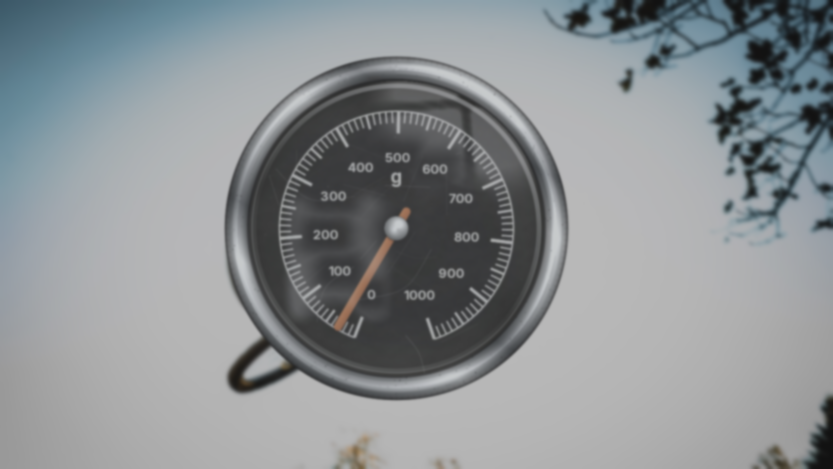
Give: 30 g
